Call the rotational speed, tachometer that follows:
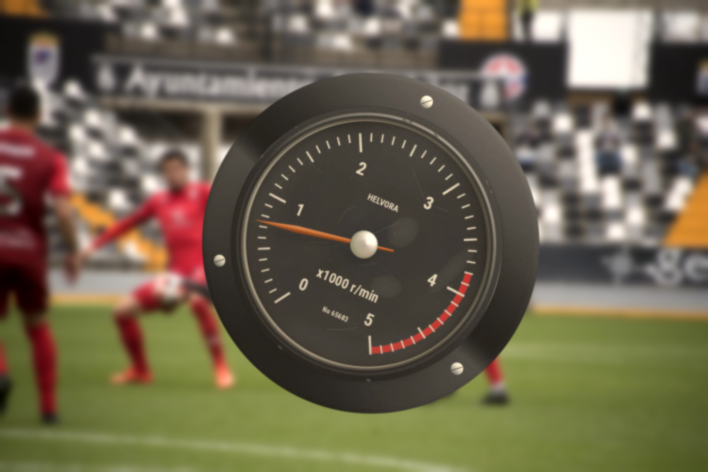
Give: 750 rpm
